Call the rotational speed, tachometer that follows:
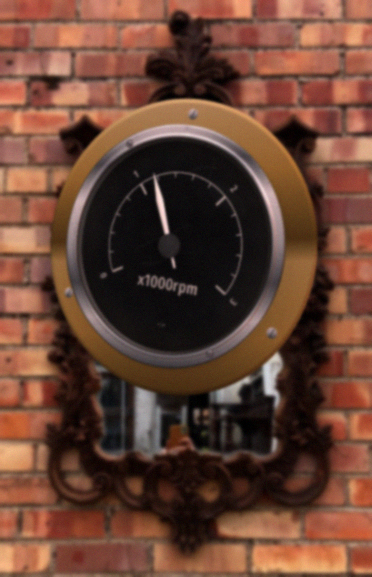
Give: 1200 rpm
